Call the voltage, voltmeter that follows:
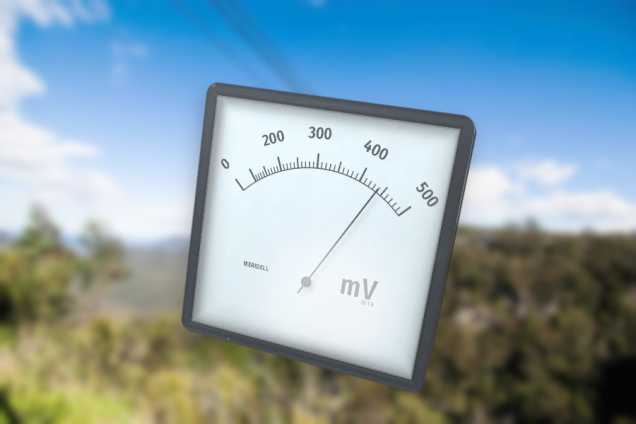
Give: 440 mV
